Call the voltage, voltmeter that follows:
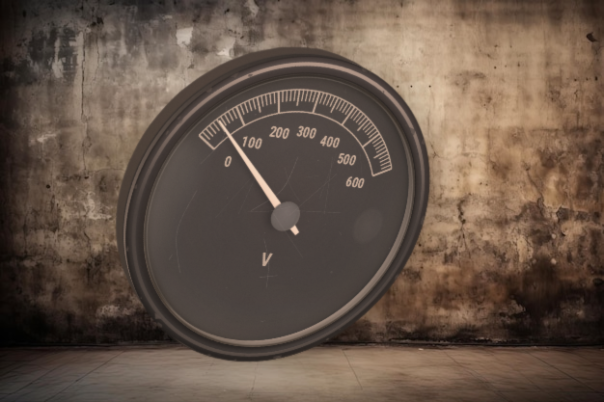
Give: 50 V
